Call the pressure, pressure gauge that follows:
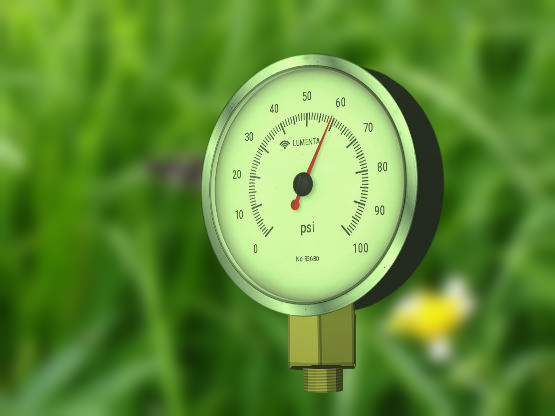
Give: 60 psi
